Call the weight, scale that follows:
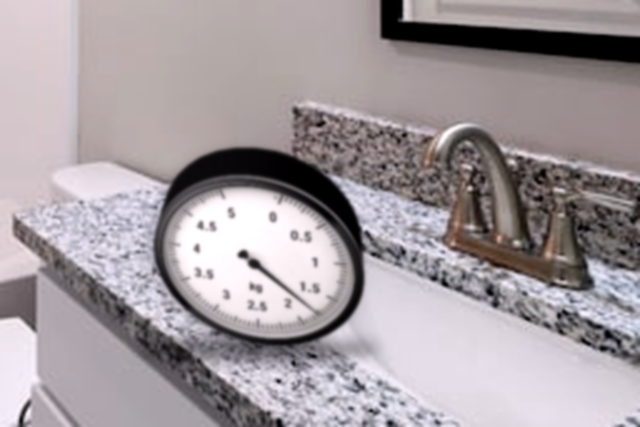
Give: 1.75 kg
